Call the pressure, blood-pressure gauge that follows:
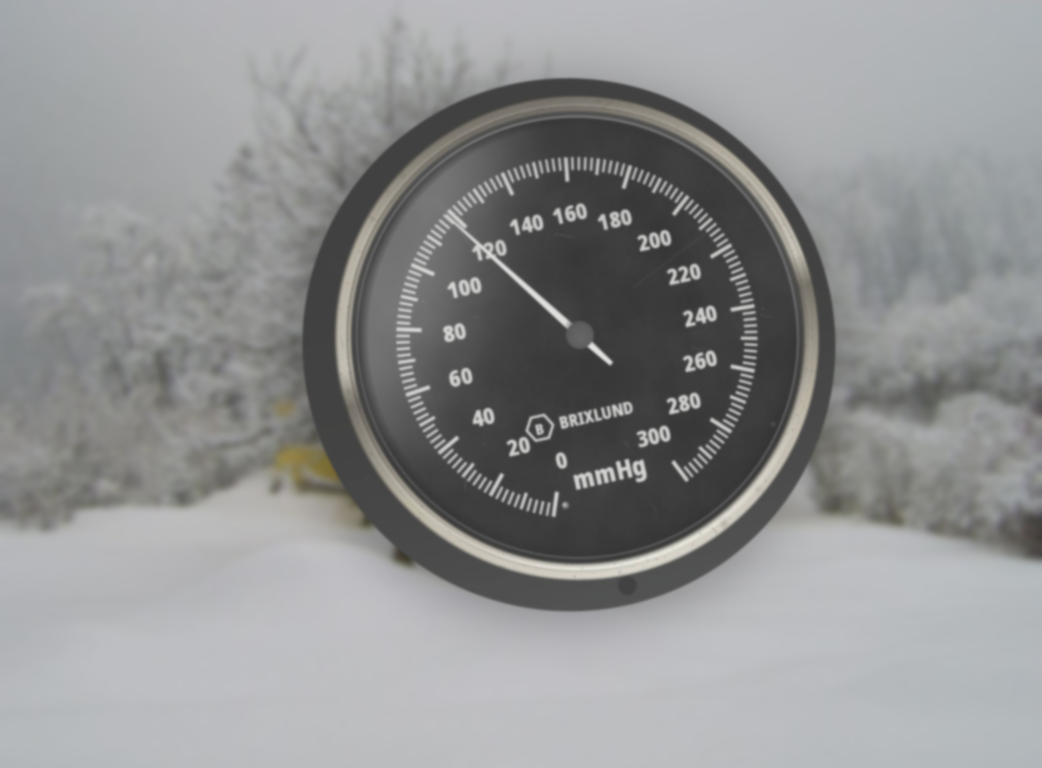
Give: 118 mmHg
